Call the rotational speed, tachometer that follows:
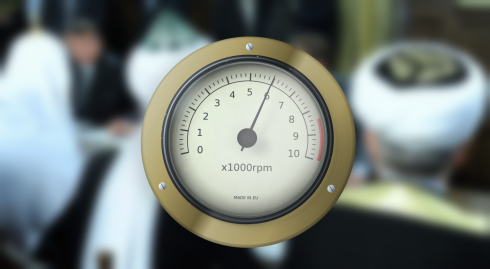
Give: 6000 rpm
